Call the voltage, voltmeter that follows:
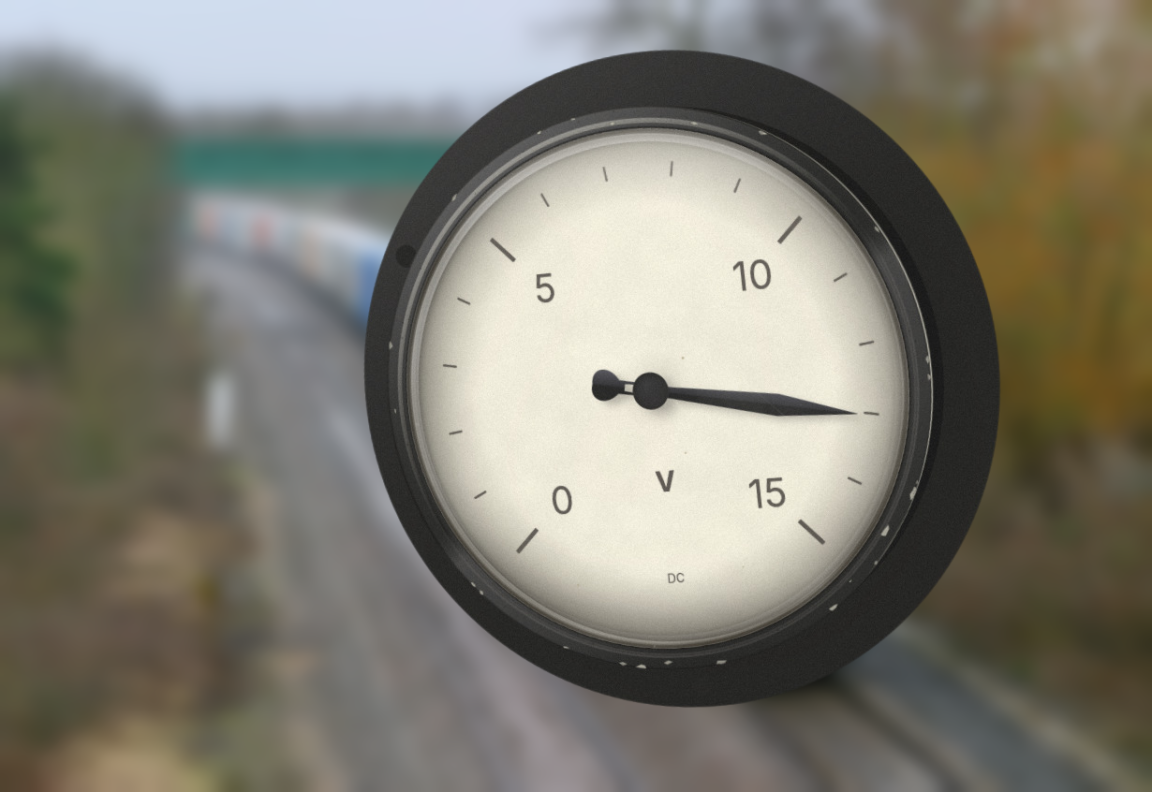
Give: 13 V
